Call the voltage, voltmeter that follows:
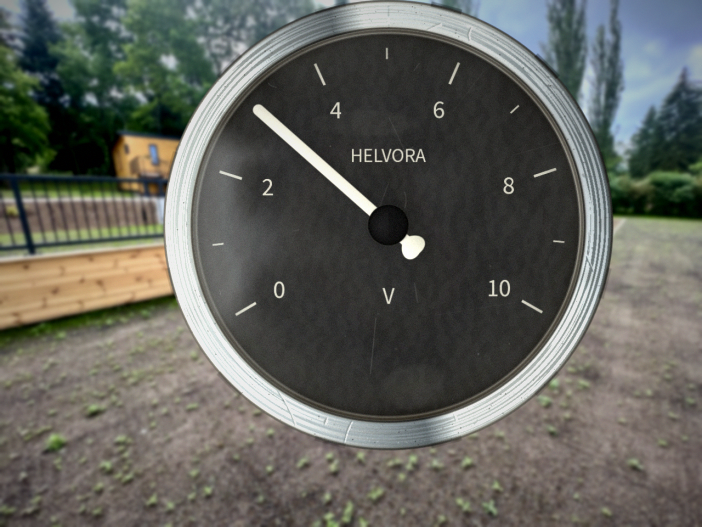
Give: 3 V
